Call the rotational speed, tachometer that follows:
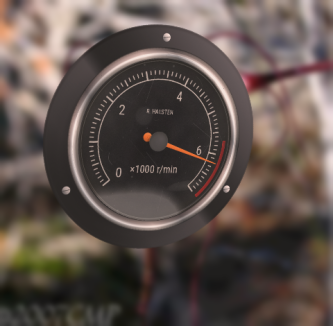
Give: 6200 rpm
